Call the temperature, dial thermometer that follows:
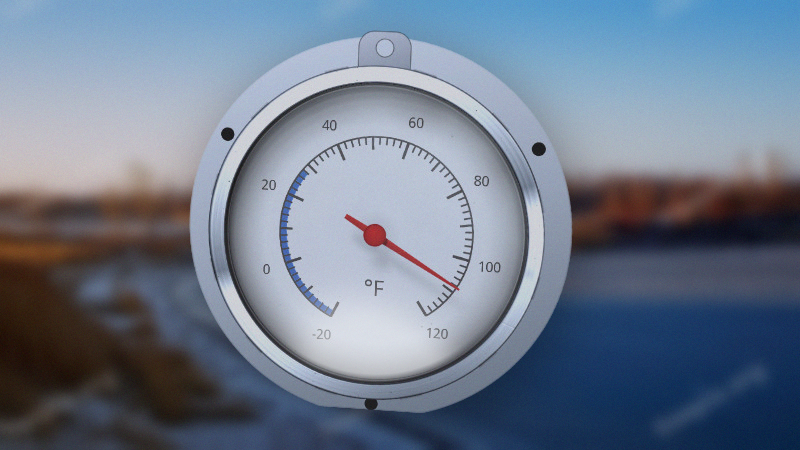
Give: 108 °F
